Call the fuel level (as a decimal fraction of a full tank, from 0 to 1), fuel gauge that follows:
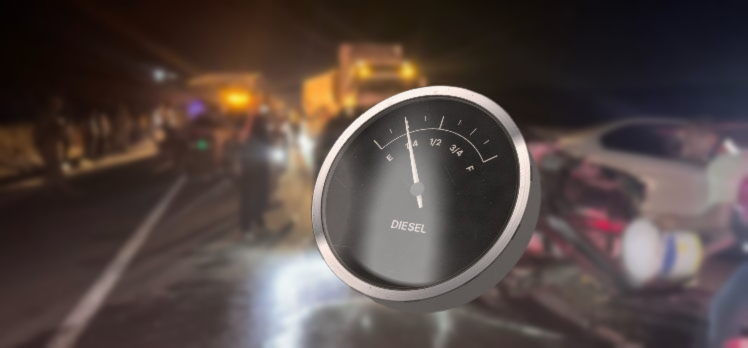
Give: 0.25
